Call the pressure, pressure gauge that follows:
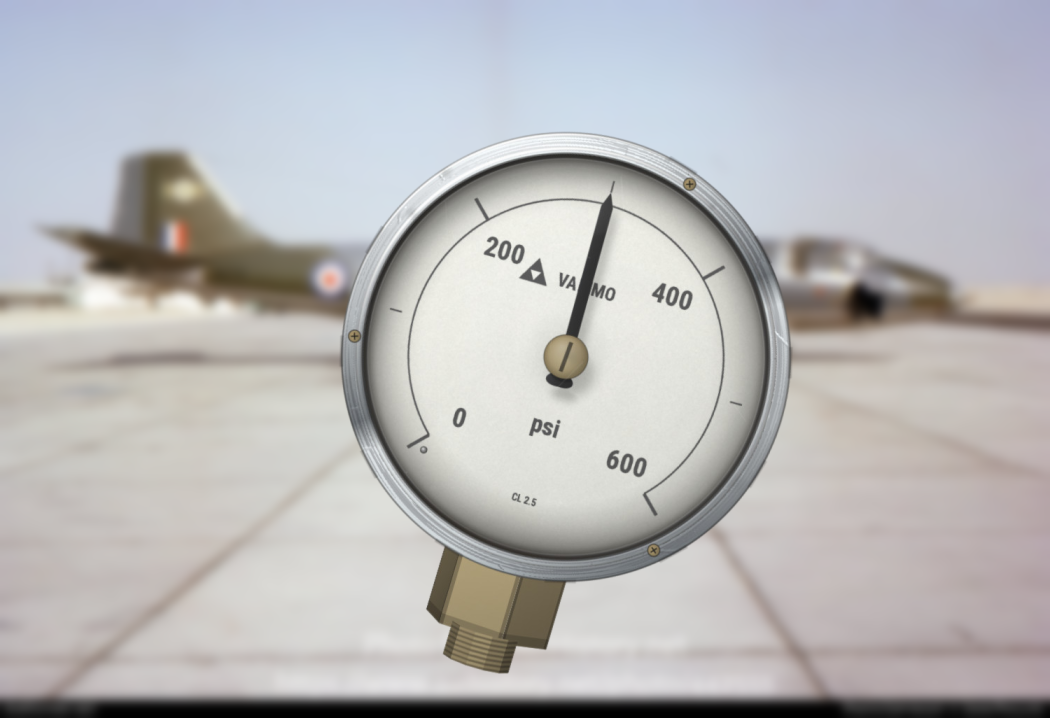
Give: 300 psi
